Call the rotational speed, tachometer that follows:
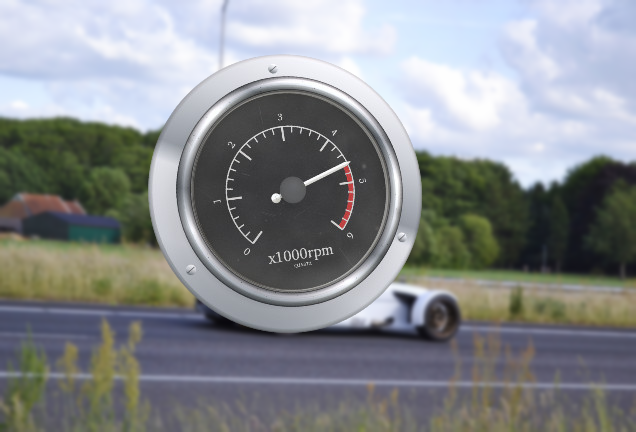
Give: 4600 rpm
